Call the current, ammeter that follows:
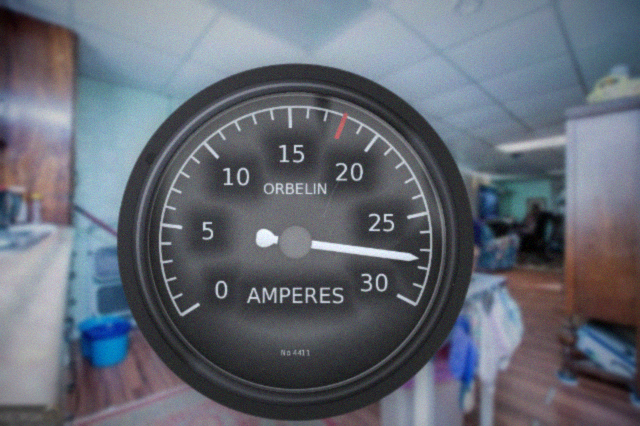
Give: 27.5 A
